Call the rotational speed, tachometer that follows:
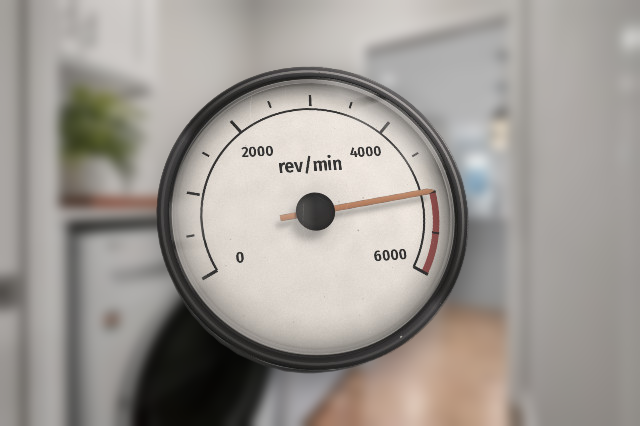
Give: 5000 rpm
